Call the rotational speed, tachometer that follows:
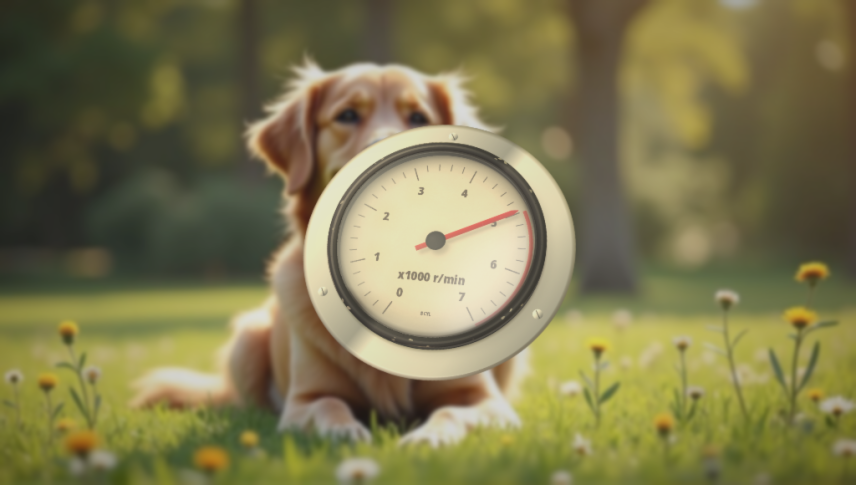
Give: 5000 rpm
